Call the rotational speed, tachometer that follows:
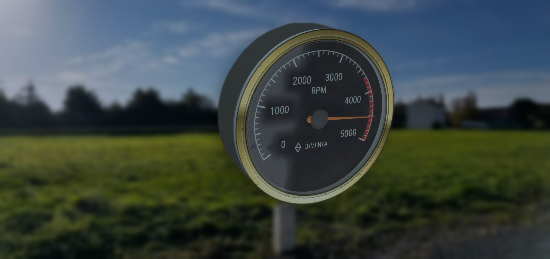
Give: 4500 rpm
